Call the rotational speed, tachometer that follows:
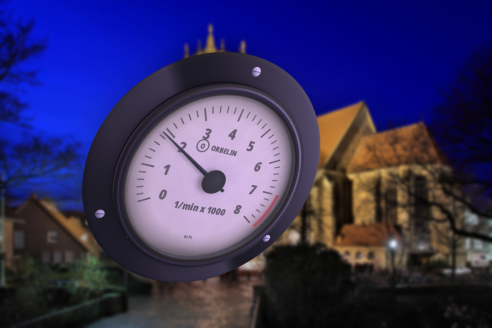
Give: 1900 rpm
